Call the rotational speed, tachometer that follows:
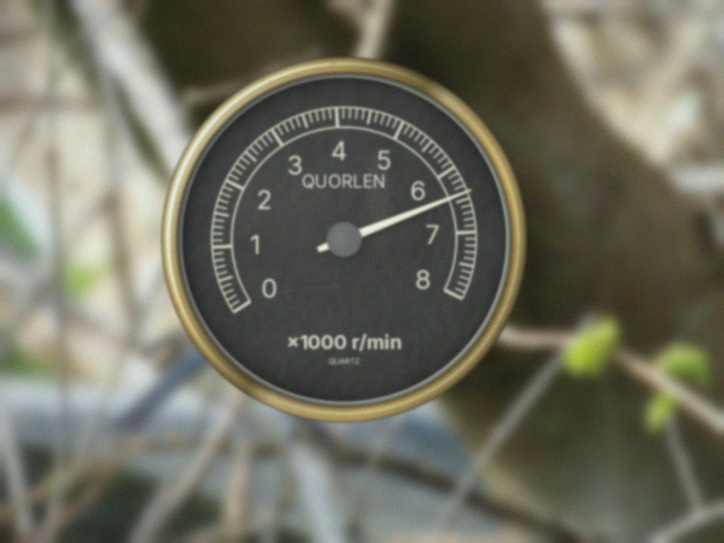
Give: 6400 rpm
